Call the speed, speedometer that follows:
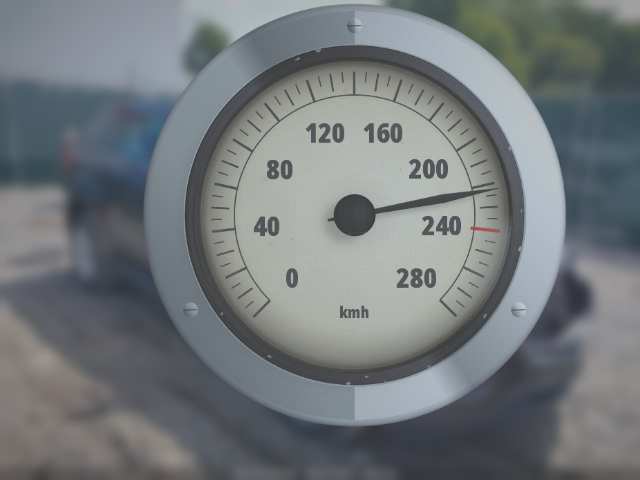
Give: 222.5 km/h
